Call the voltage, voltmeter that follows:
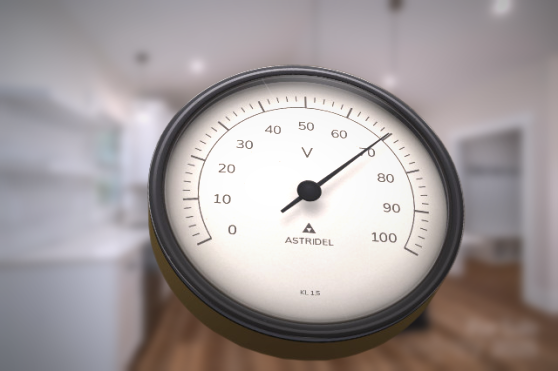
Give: 70 V
